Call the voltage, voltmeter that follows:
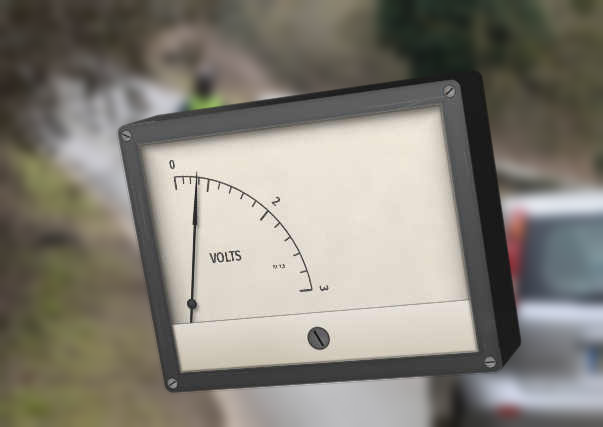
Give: 0.8 V
